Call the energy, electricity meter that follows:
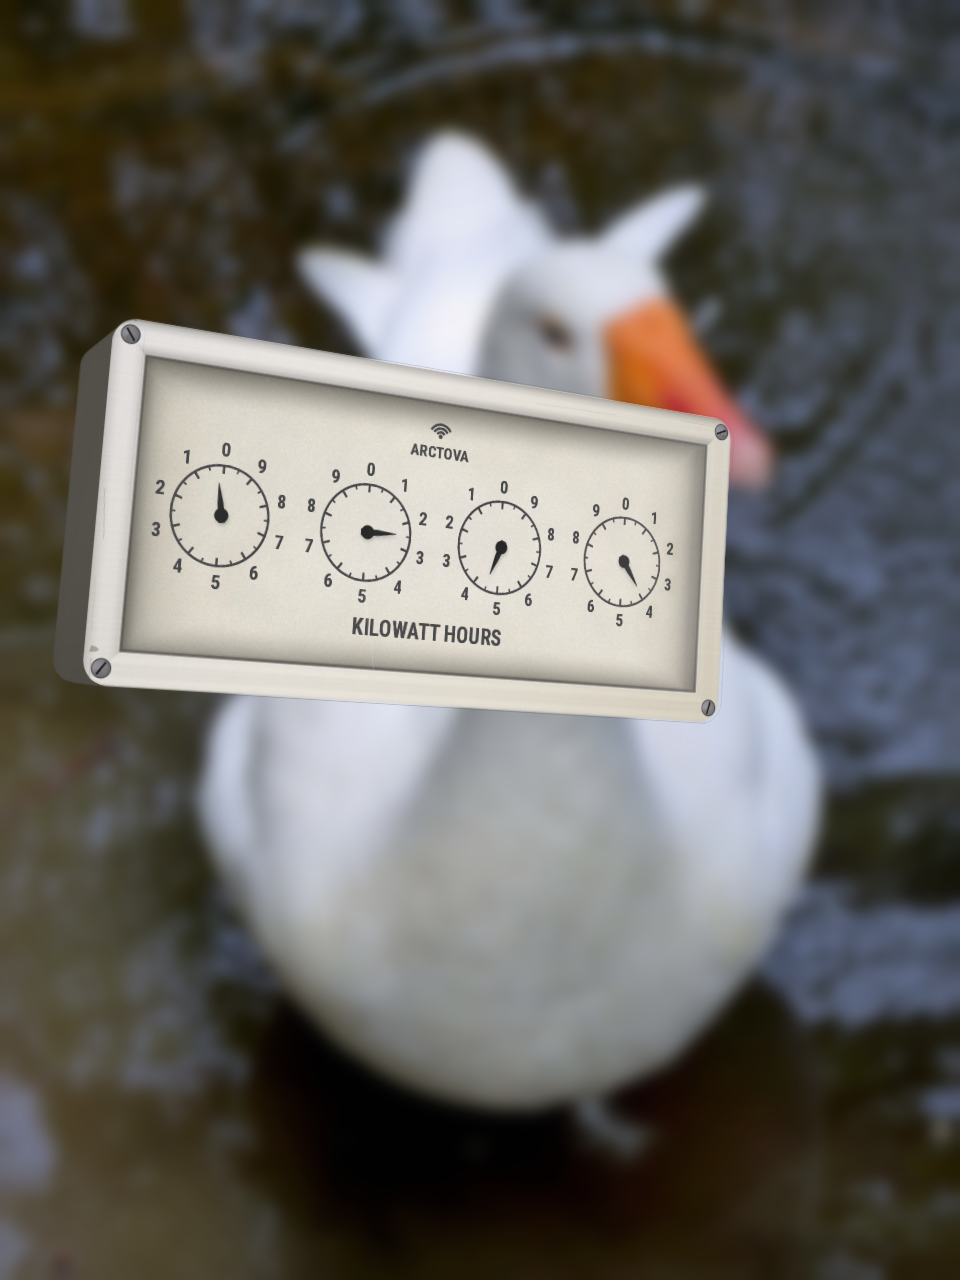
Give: 244 kWh
